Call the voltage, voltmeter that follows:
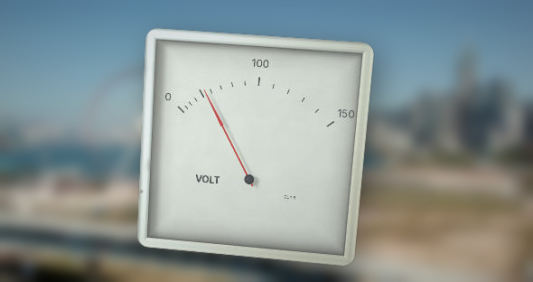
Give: 55 V
